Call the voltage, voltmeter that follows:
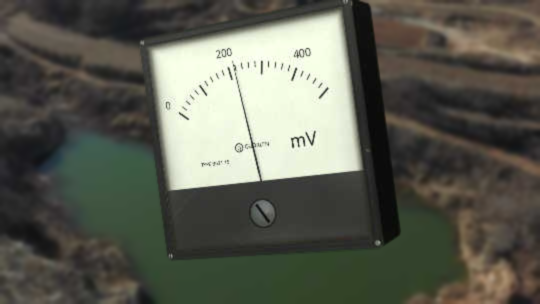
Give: 220 mV
